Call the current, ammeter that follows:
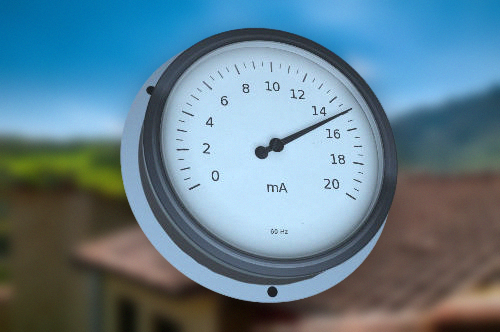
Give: 15 mA
